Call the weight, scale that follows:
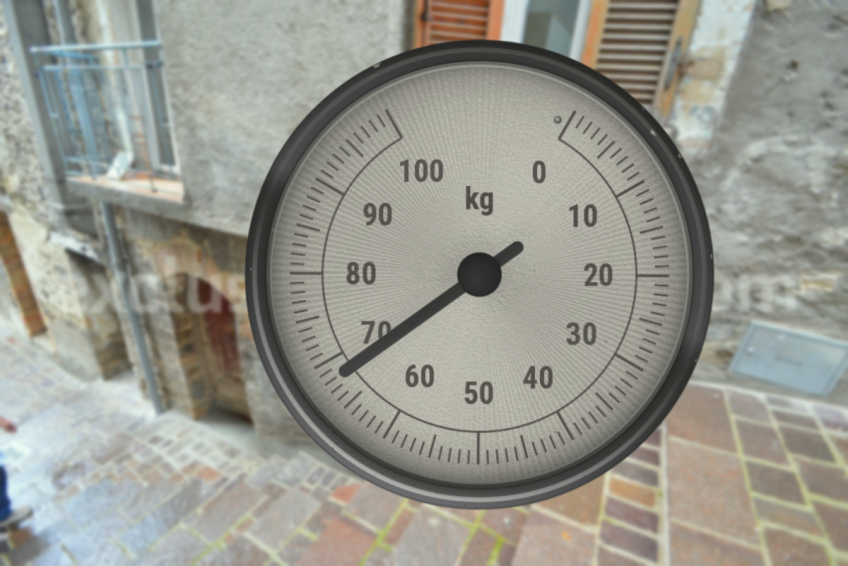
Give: 68 kg
